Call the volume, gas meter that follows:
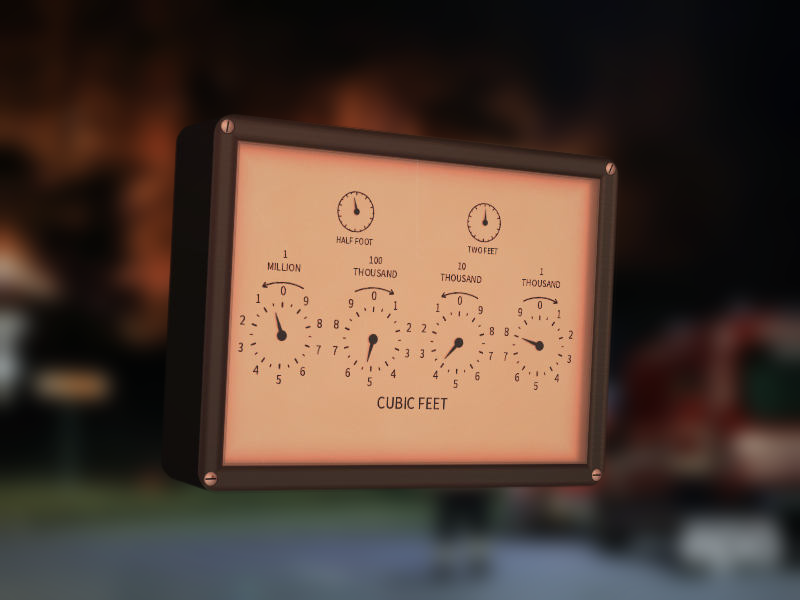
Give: 53800 ft³
